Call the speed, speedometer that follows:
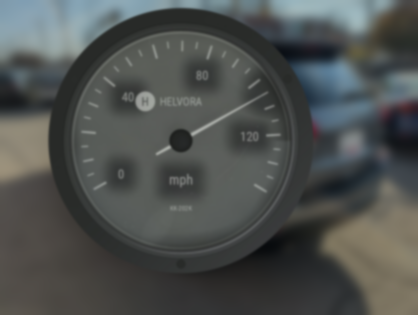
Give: 105 mph
